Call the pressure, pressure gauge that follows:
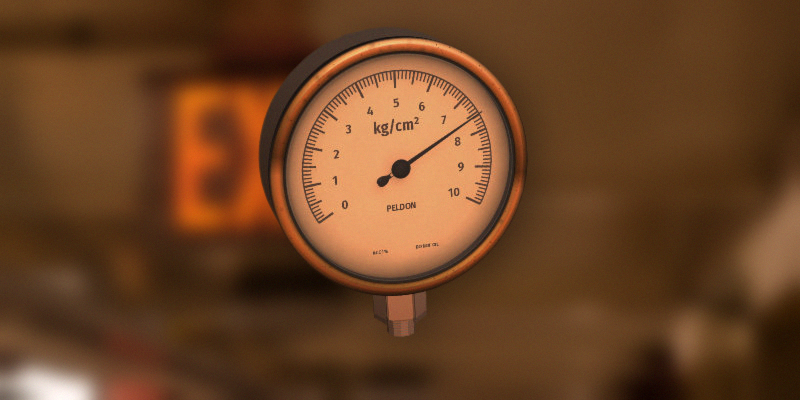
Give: 7.5 kg/cm²
